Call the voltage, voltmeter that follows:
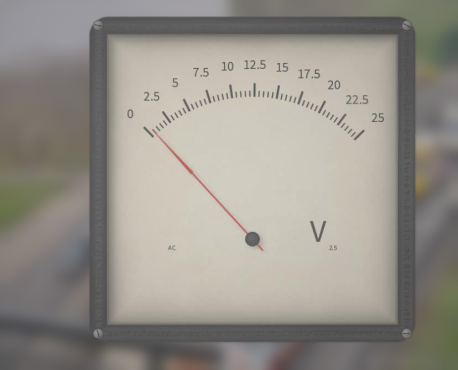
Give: 0.5 V
